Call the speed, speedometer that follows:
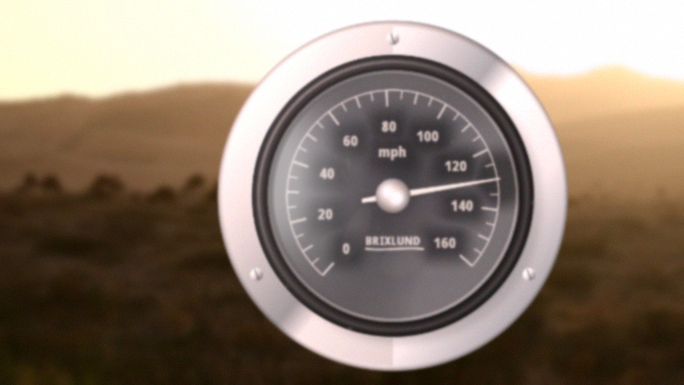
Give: 130 mph
